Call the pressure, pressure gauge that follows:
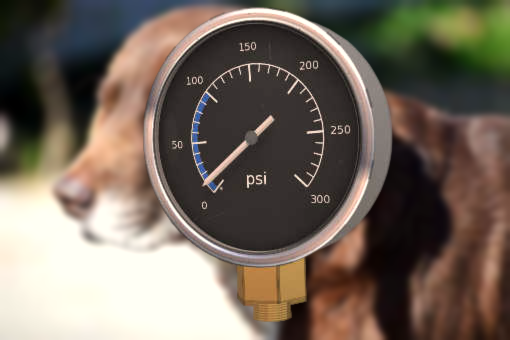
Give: 10 psi
